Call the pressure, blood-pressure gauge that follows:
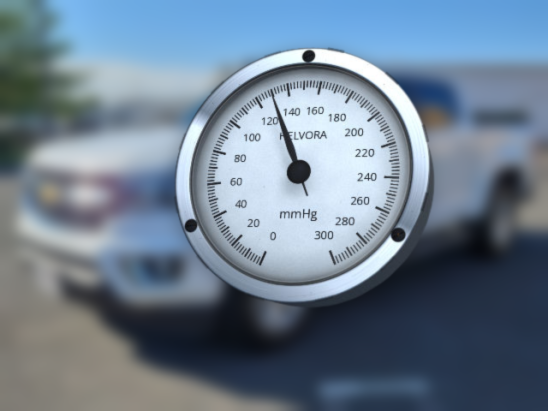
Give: 130 mmHg
